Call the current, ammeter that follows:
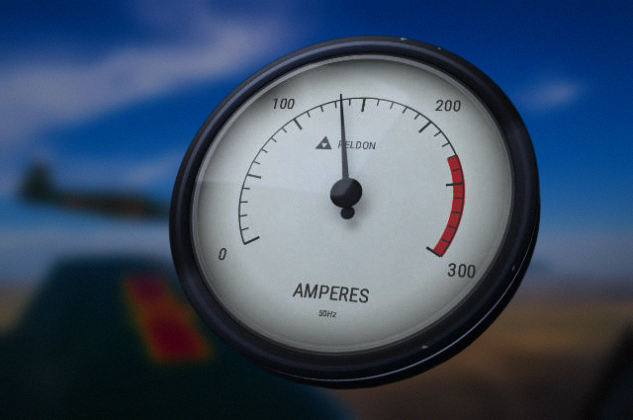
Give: 135 A
